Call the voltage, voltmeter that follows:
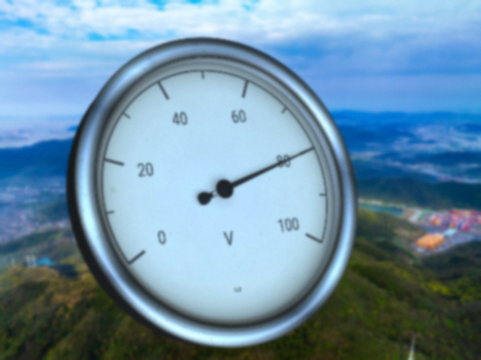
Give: 80 V
